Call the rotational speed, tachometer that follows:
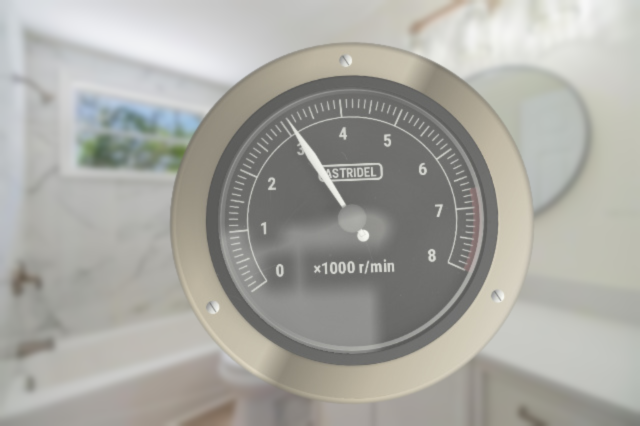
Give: 3100 rpm
